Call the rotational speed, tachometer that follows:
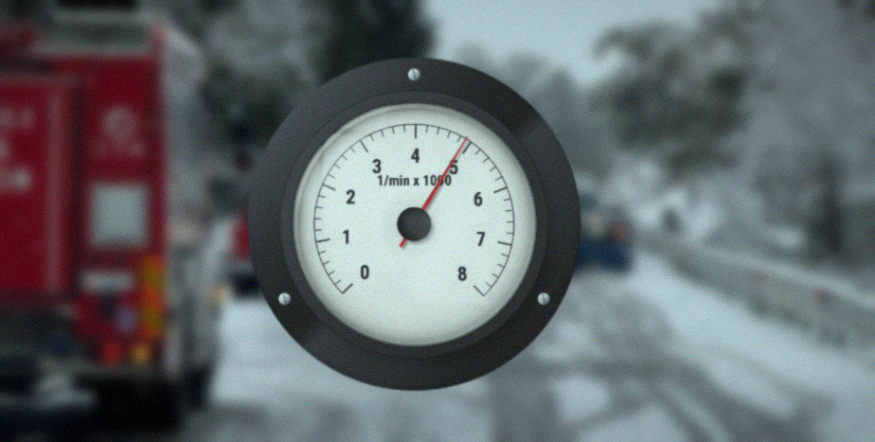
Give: 4900 rpm
